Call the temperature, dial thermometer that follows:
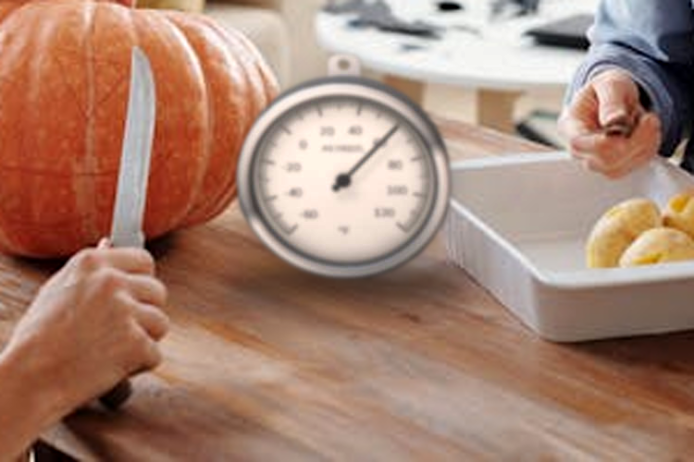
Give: 60 °F
